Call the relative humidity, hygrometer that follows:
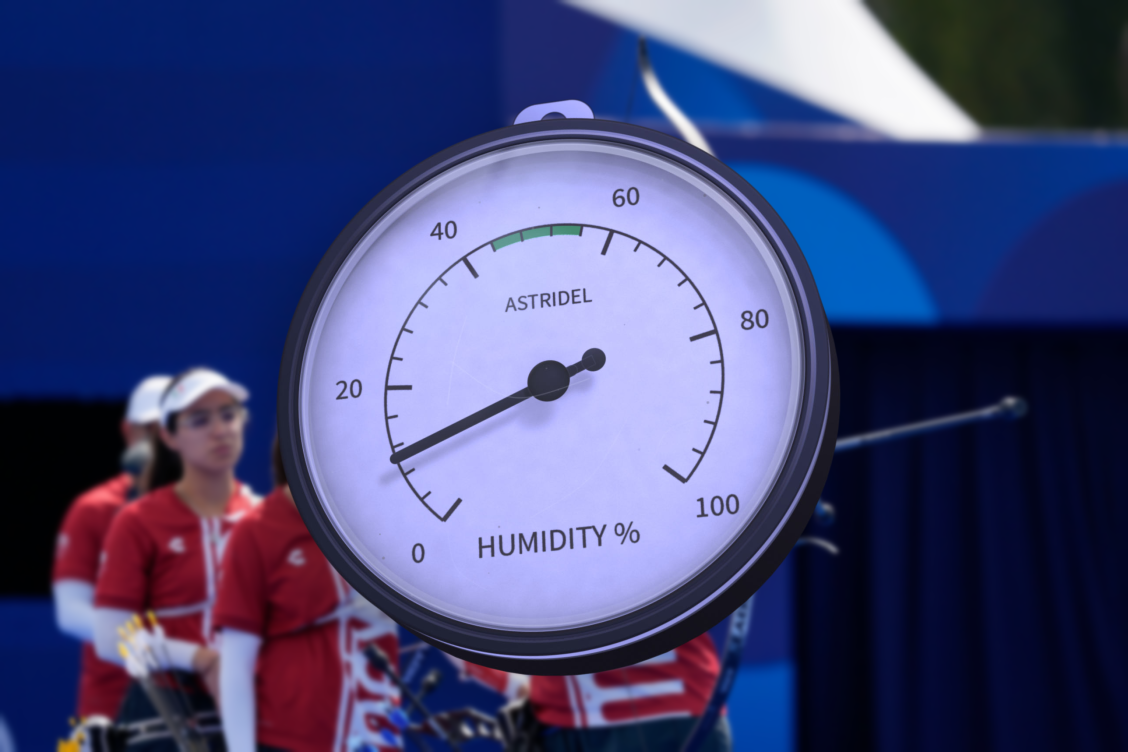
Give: 10 %
